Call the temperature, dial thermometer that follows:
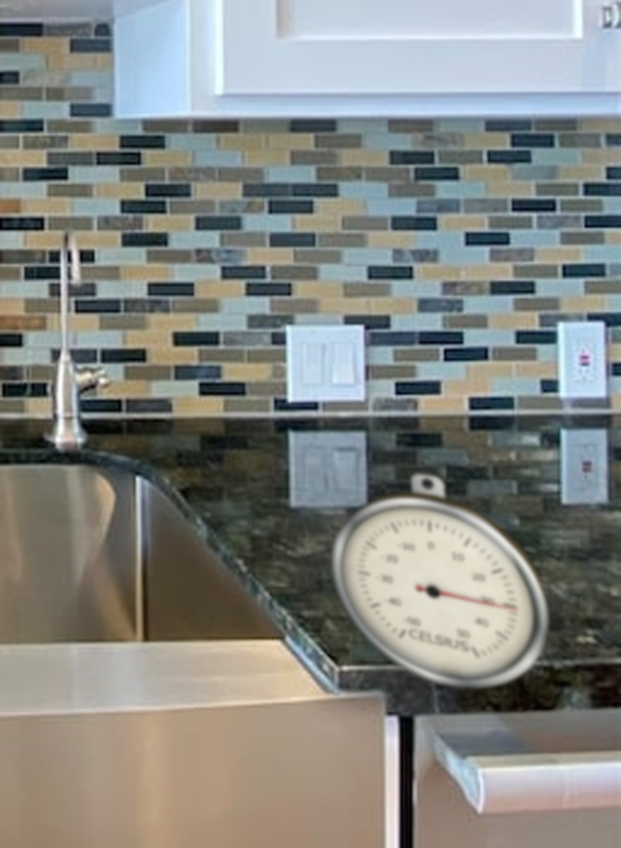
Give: 30 °C
